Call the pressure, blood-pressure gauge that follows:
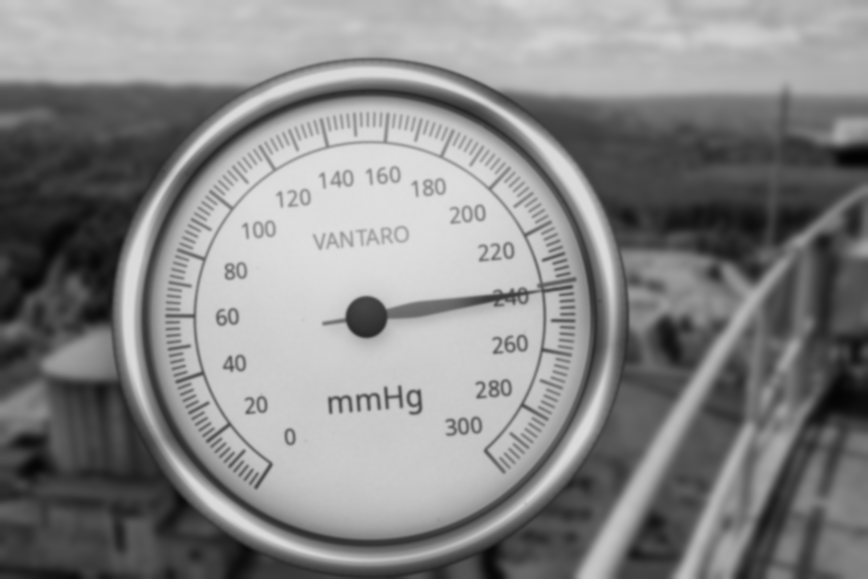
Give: 240 mmHg
